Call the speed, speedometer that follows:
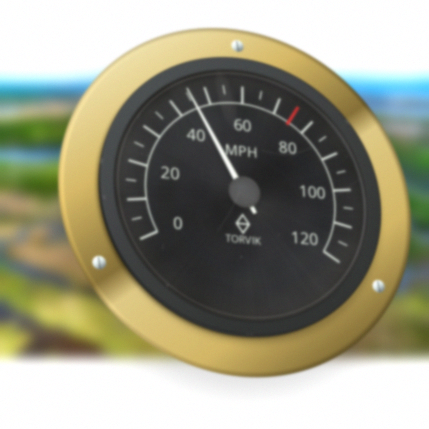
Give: 45 mph
